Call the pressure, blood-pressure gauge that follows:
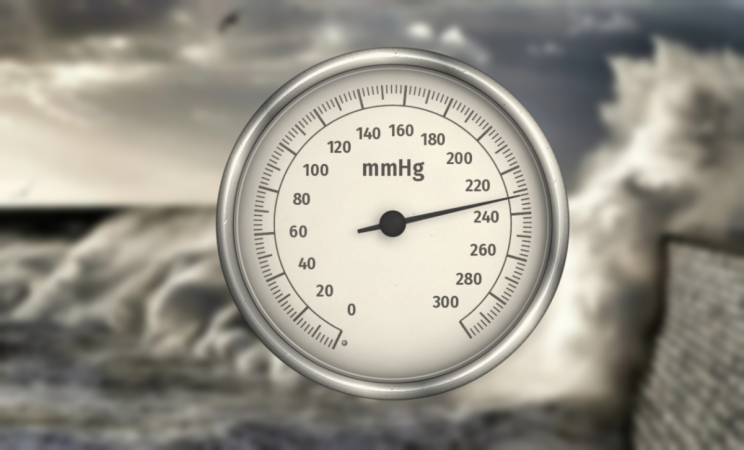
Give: 232 mmHg
